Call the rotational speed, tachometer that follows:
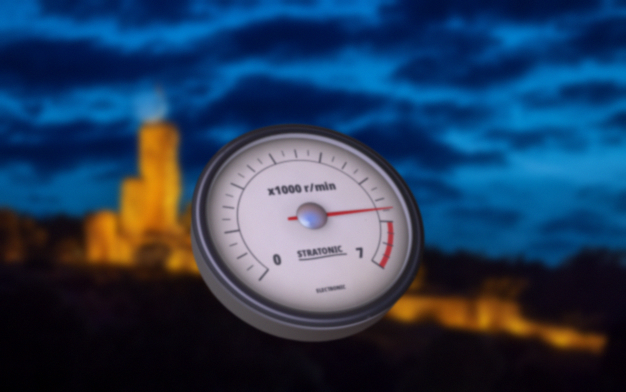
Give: 5750 rpm
